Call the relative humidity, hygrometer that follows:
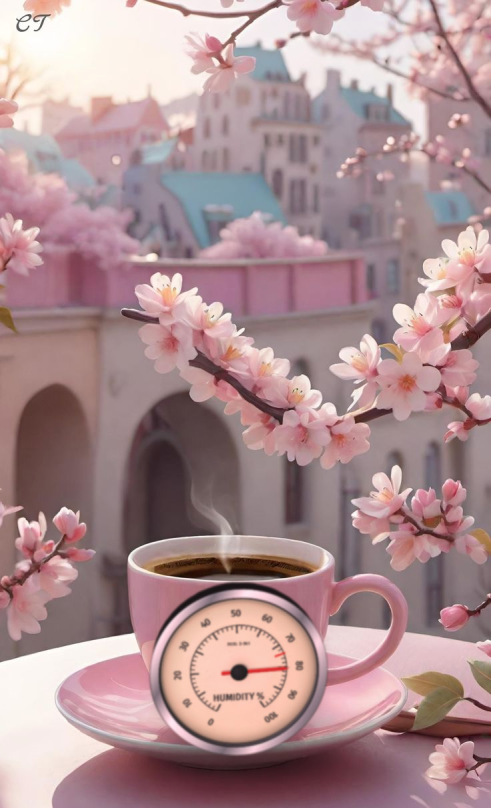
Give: 80 %
